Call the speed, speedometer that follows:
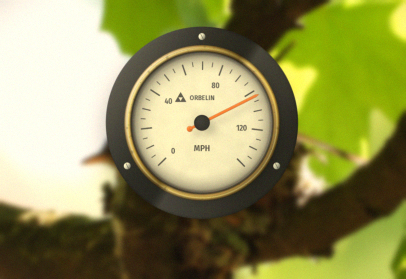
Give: 102.5 mph
